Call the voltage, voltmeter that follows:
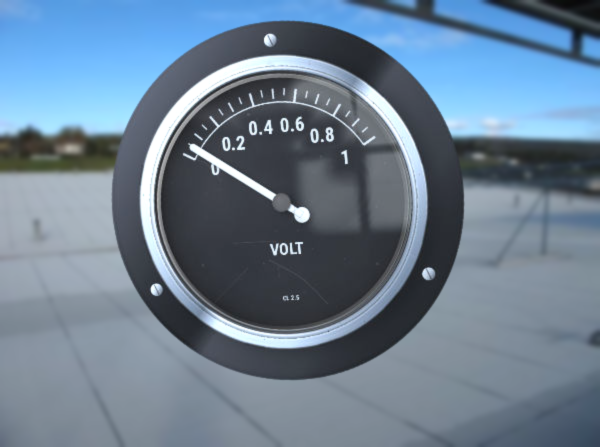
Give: 0.05 V
